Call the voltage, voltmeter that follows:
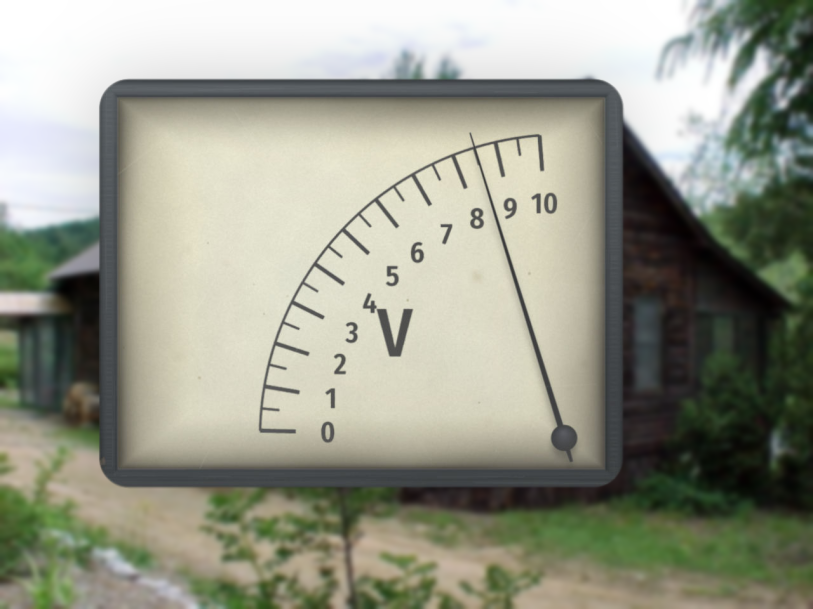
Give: 8.5 V
